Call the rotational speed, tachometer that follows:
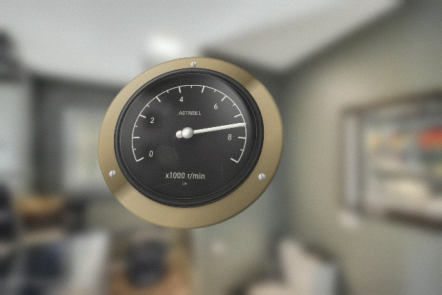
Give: 7500 rpm
